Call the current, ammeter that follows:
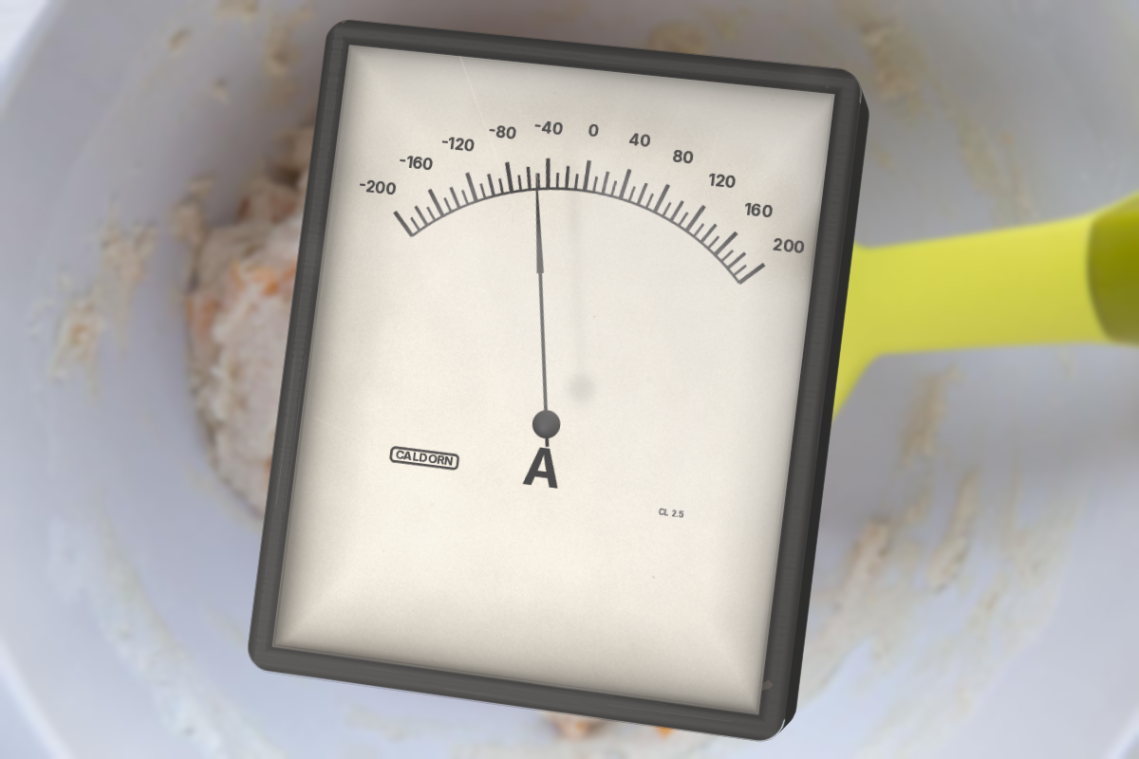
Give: -50 A
